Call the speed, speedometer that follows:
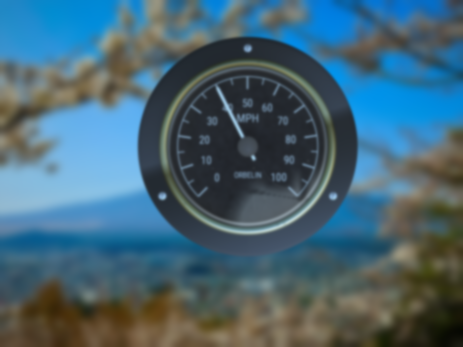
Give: 40 mph
